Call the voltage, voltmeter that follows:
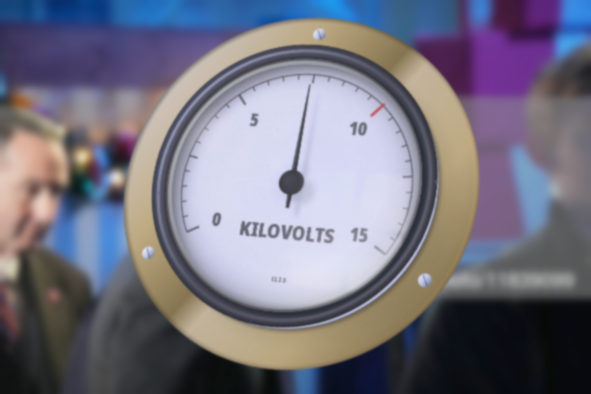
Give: 7.5 kV
